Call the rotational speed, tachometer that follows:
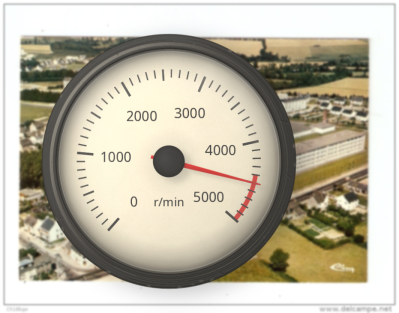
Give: 4500 rpm
